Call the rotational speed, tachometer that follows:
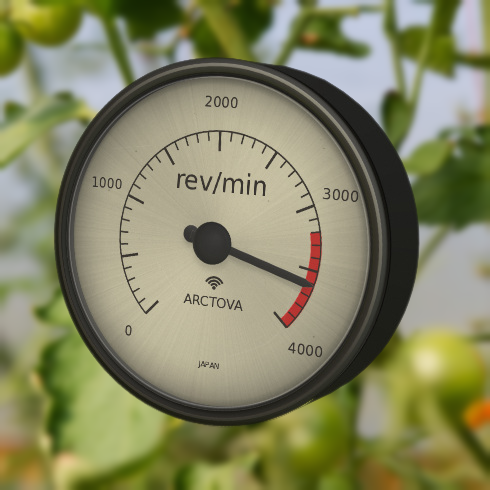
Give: 3600 rpm
